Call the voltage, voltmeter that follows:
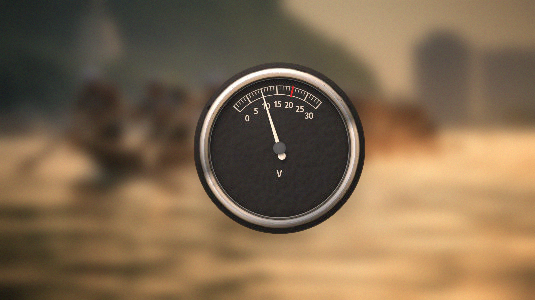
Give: 10 V
